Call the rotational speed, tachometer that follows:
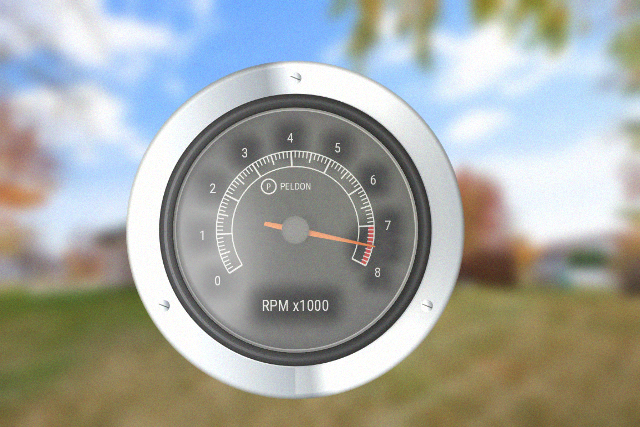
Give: 7500 rpm
